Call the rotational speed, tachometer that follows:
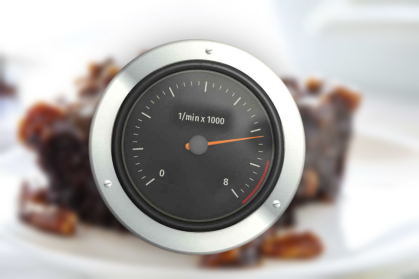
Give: 6200 rpm
